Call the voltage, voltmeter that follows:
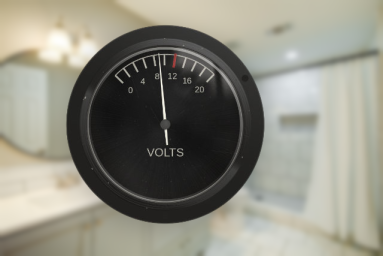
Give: 9 V
